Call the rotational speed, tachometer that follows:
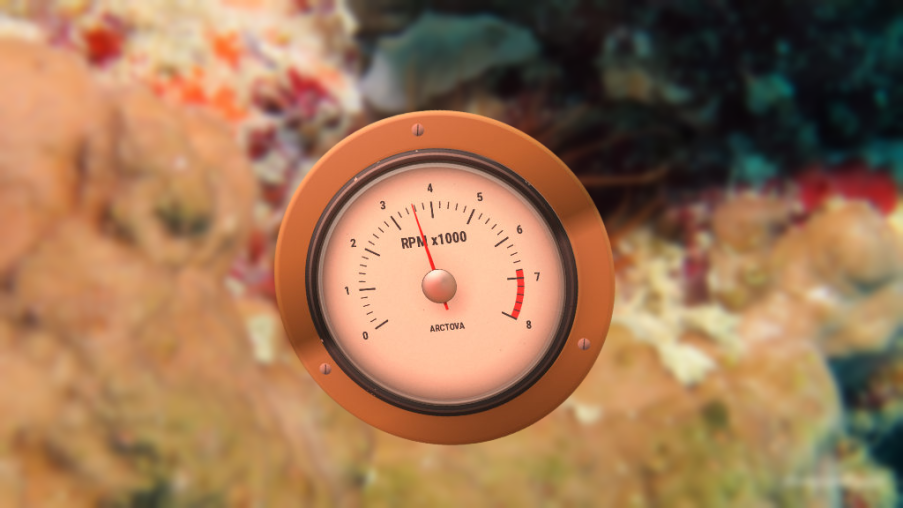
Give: 3600 rpm
